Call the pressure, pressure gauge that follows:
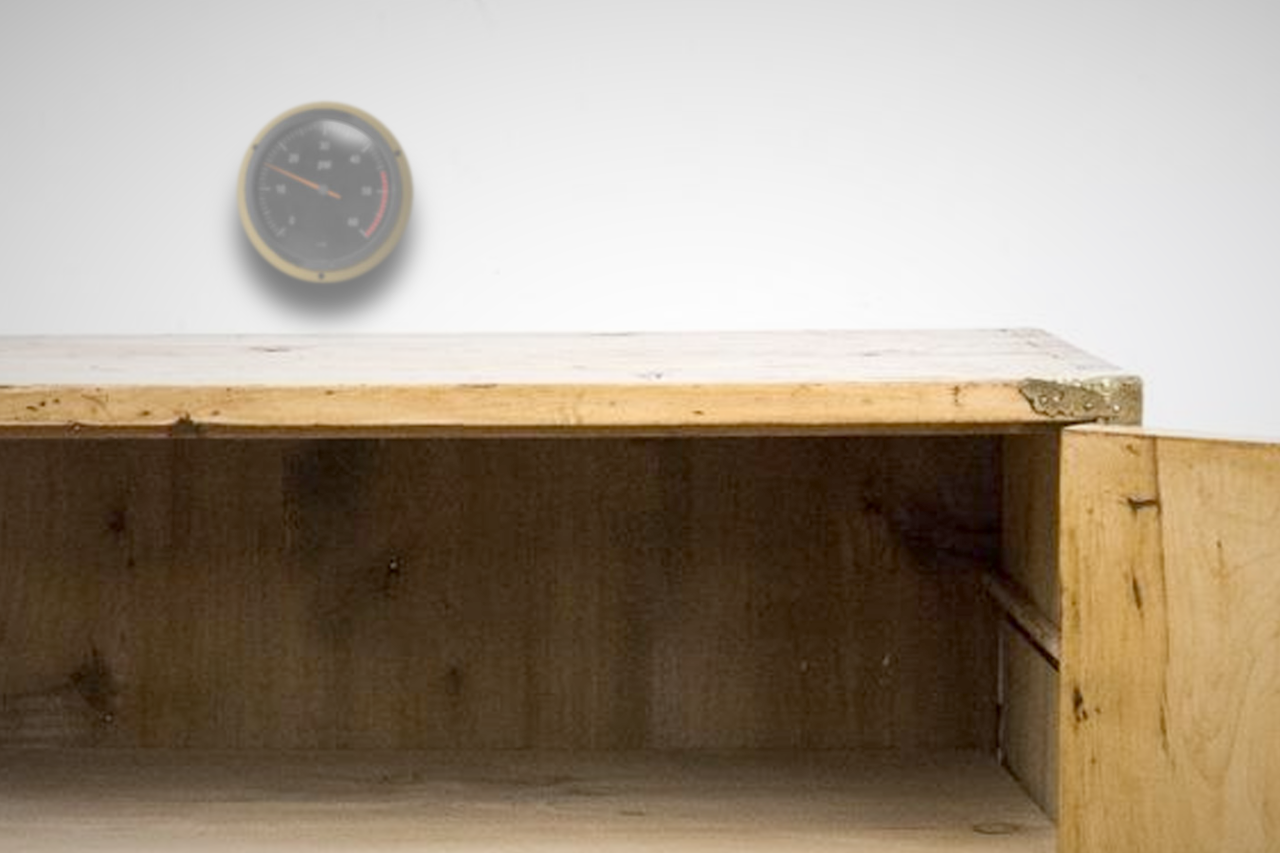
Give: 15 psi
